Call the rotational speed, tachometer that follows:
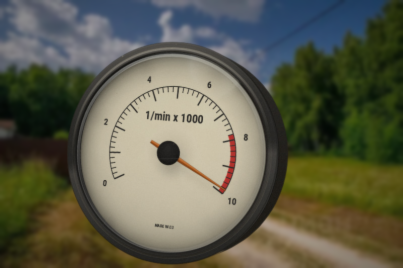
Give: 9800 rpm
